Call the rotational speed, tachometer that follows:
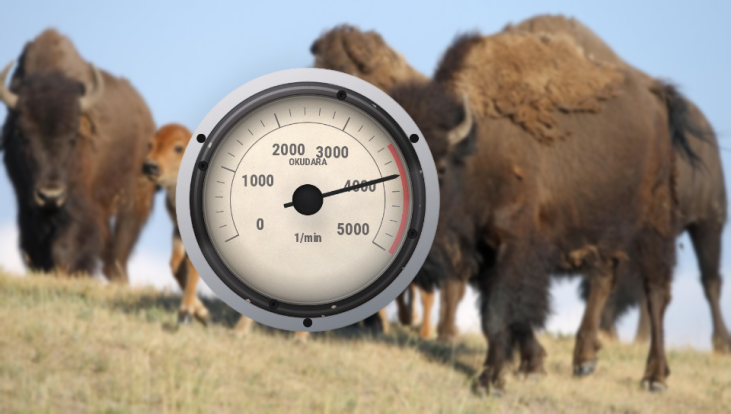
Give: 4000 rpm
